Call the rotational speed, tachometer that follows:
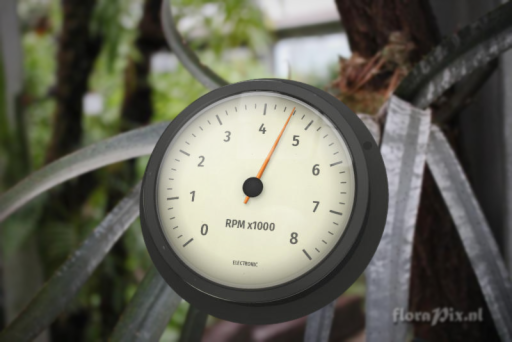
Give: 4600 rpm
